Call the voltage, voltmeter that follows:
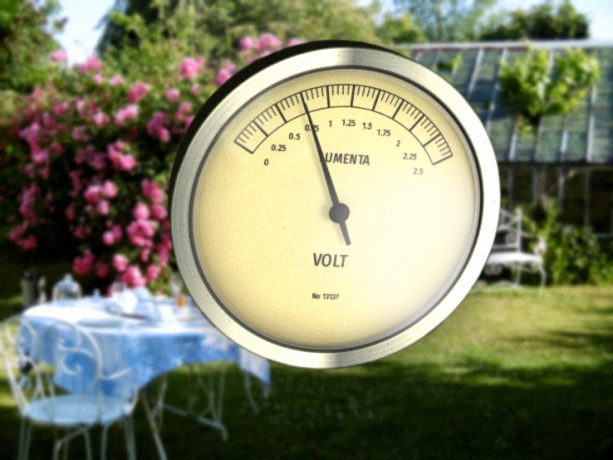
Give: 0.75 V
